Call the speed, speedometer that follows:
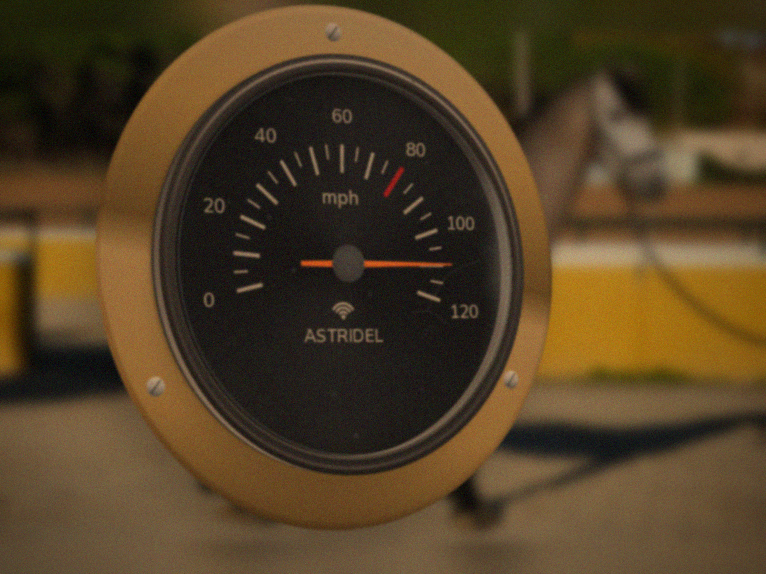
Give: 110 mph
